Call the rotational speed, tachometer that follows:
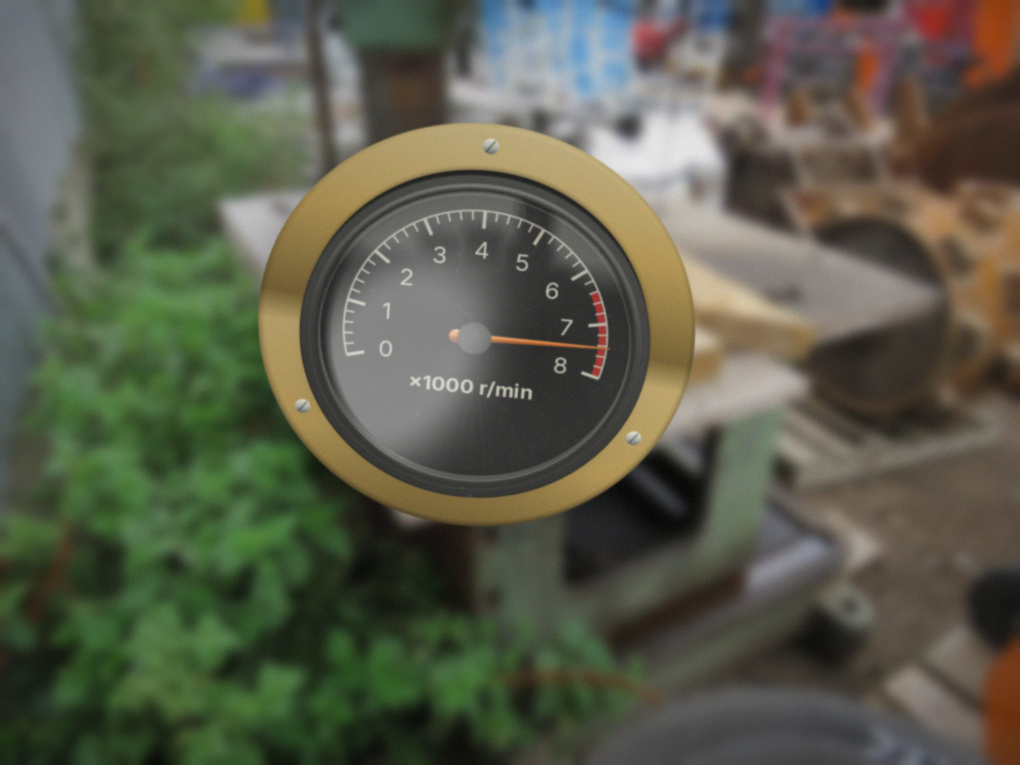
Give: 7400 rpm
